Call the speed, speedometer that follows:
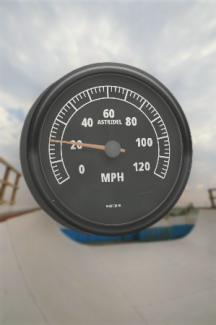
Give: 20 mph
